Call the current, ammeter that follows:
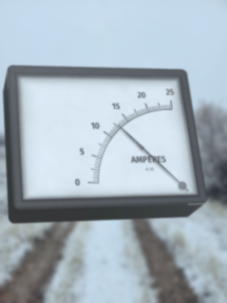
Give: 12.5 A
